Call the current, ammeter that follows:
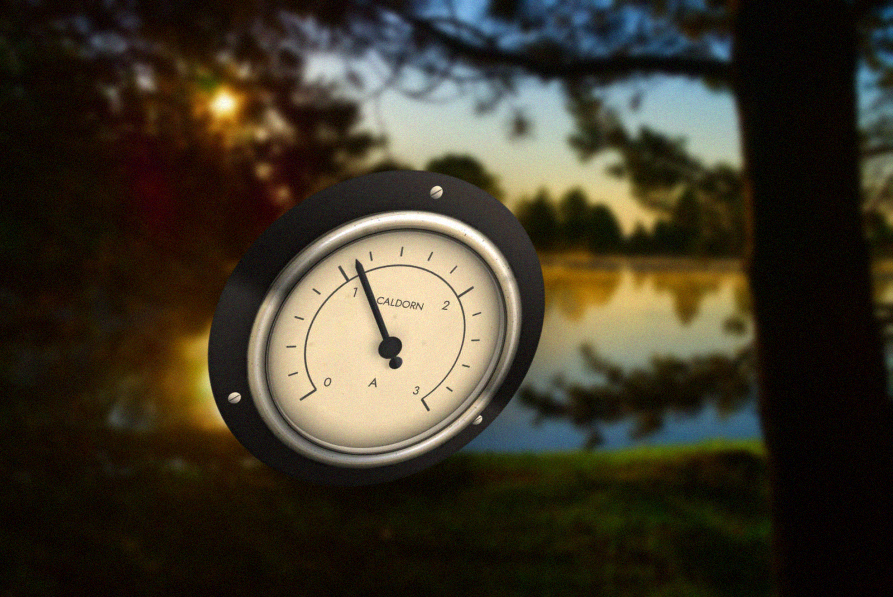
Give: 1.1 A
